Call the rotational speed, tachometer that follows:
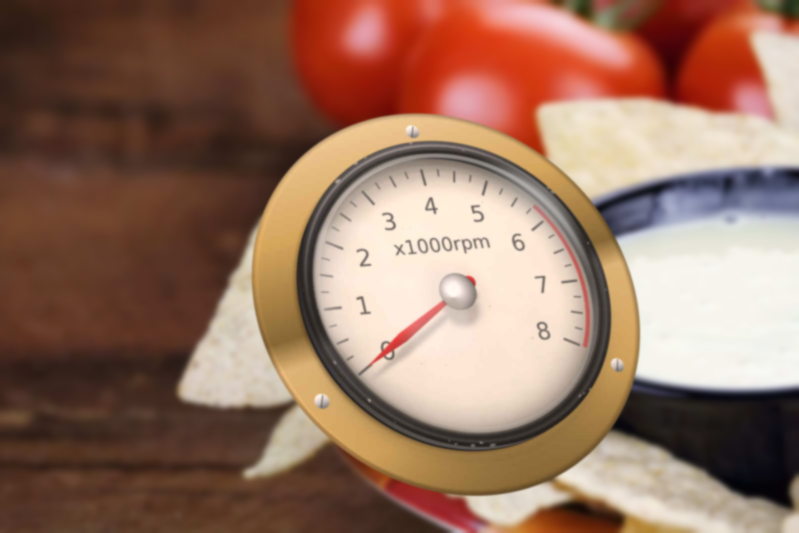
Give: 0 rpm
